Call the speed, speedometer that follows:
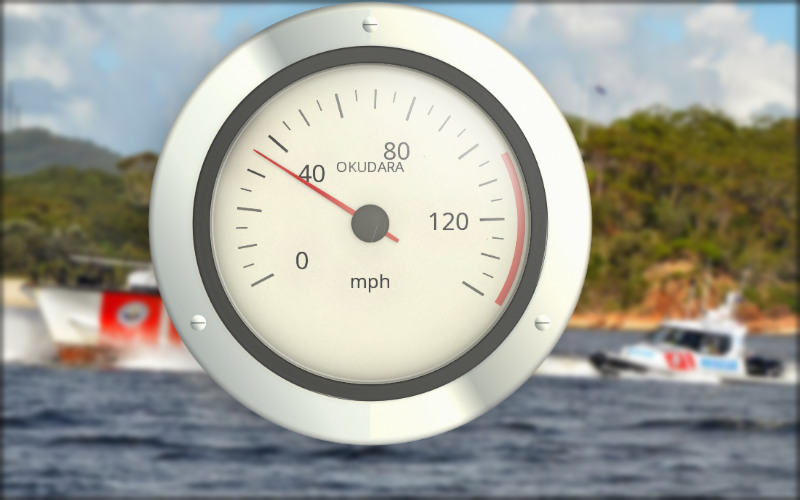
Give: 35 mph
